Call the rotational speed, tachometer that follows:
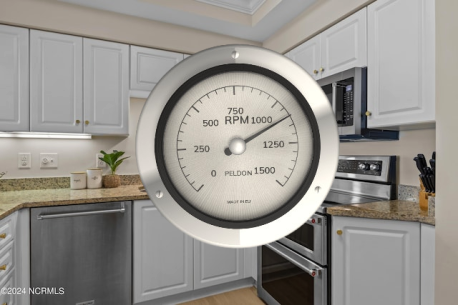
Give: 1100 rpm
